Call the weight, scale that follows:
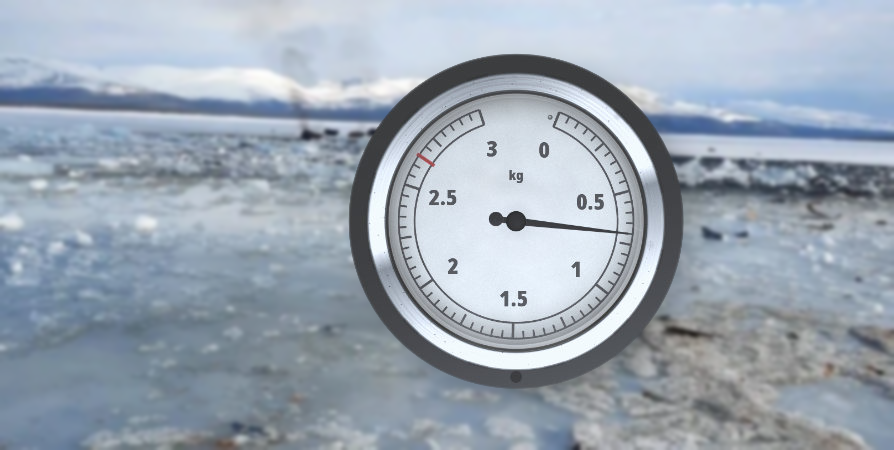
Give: 0.7 kg
